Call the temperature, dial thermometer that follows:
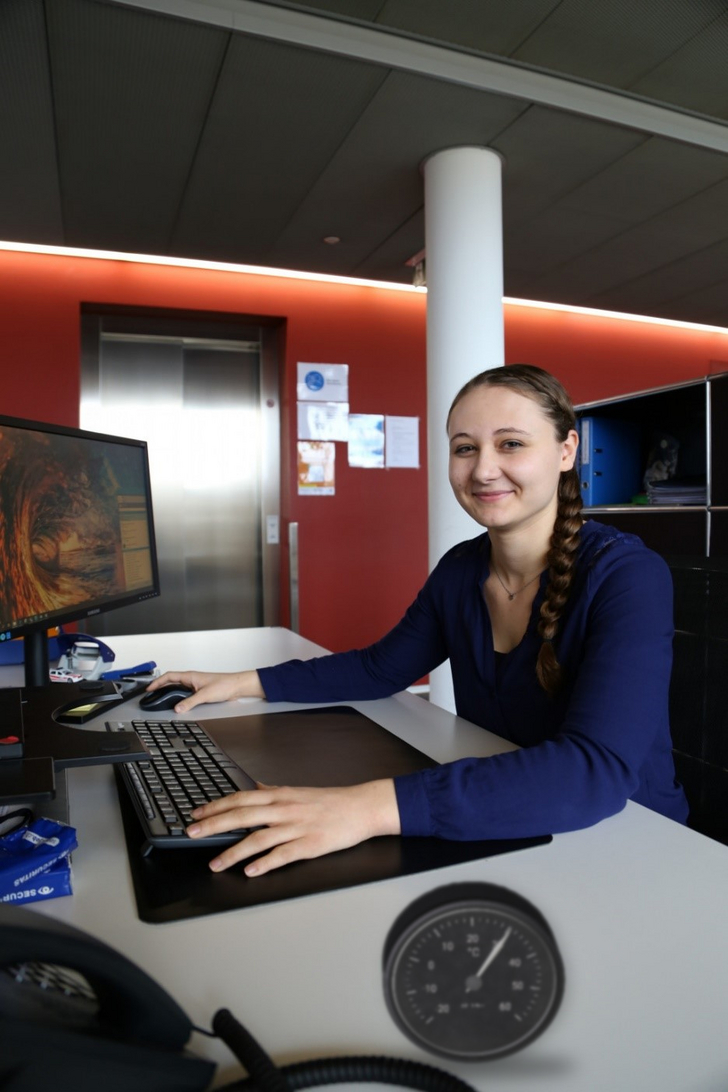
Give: 30 °C
